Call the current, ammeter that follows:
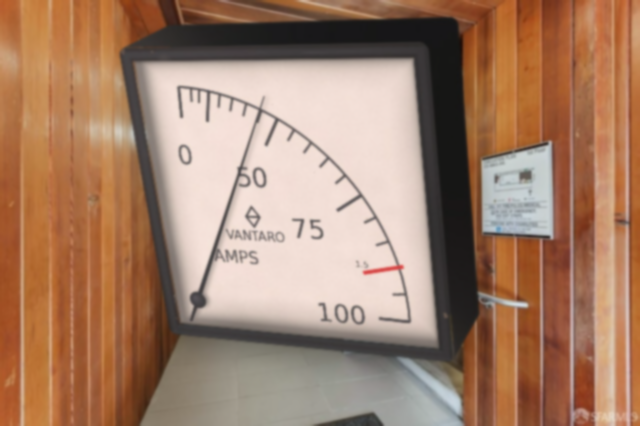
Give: 45 A
